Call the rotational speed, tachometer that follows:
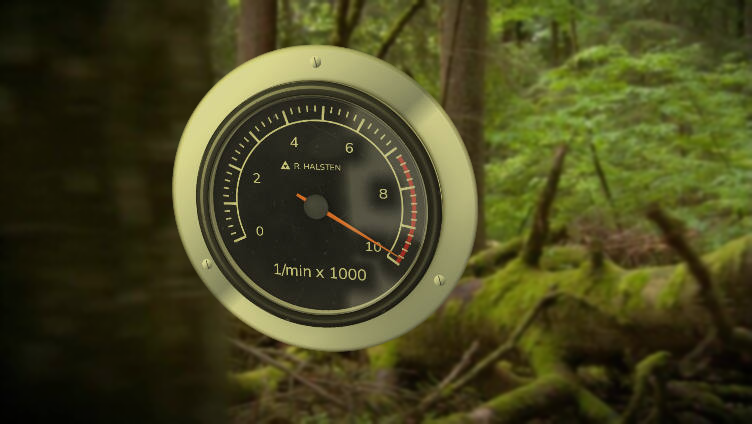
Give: 9800 rpm
